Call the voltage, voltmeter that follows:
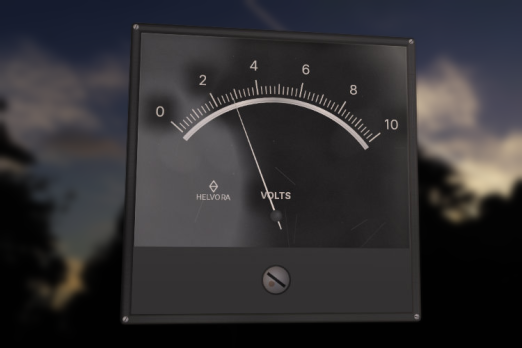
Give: 2.8 V
